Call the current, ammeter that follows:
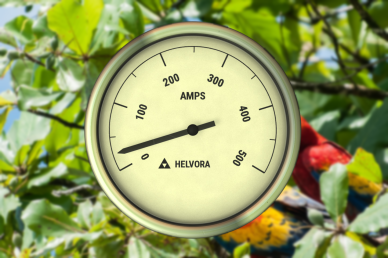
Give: 25 A
